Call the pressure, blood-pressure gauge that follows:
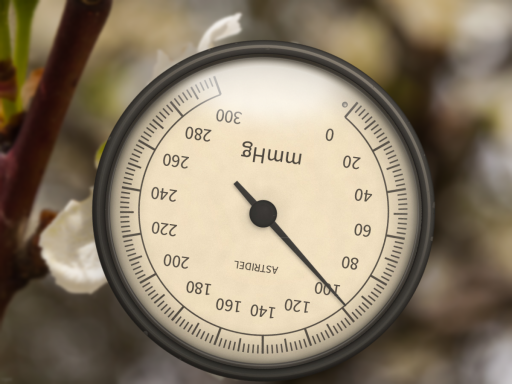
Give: 98 mmHg
